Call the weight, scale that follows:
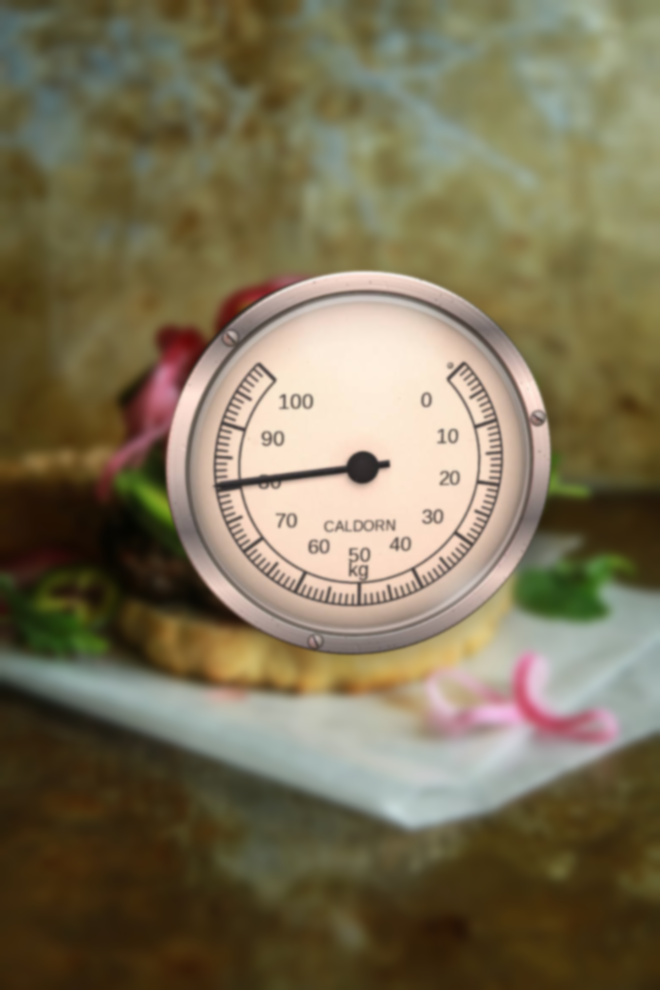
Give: 81 kg
